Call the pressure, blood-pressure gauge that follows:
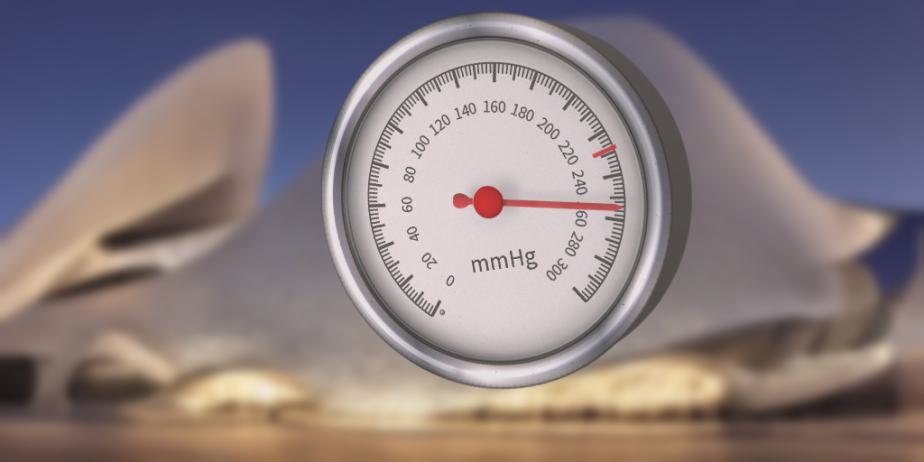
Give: 254 mmHg
